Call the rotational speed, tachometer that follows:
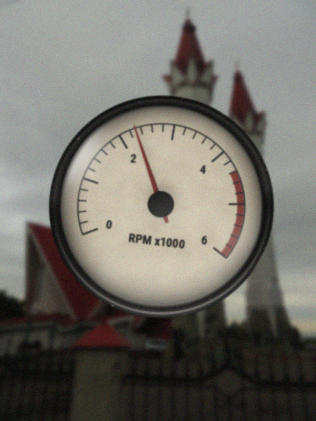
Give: 2300 rpm
